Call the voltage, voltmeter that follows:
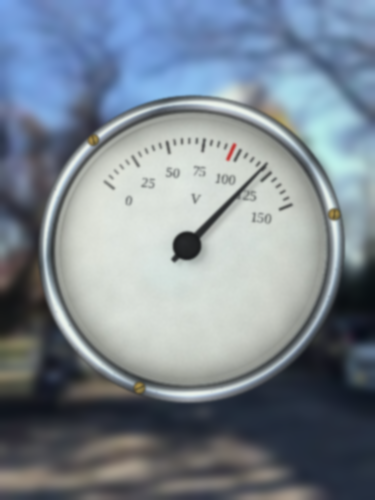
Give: 120 V
